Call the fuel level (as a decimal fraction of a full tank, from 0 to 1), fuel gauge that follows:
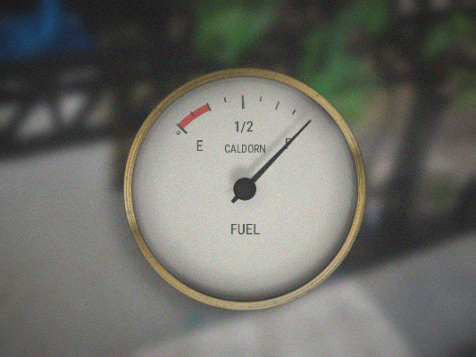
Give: 1
